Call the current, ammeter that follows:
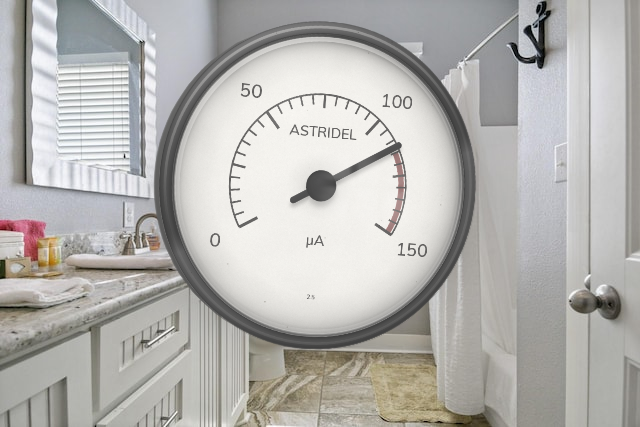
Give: 112.5 µA
